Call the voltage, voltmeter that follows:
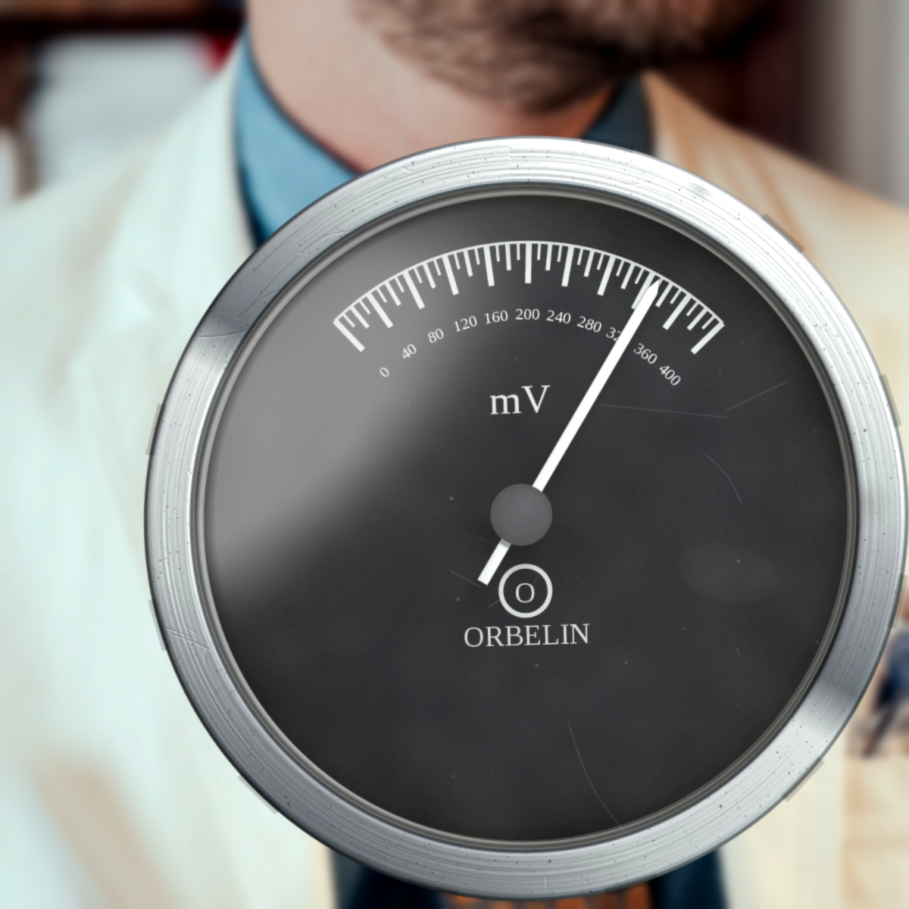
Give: 330 mV
